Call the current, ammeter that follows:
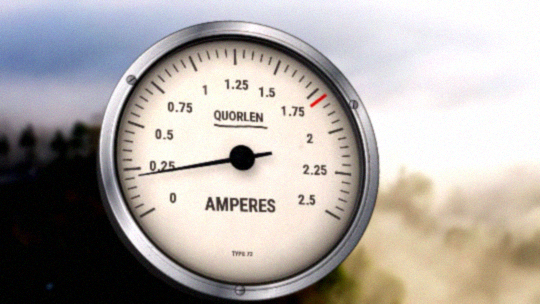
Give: 0.2 A
